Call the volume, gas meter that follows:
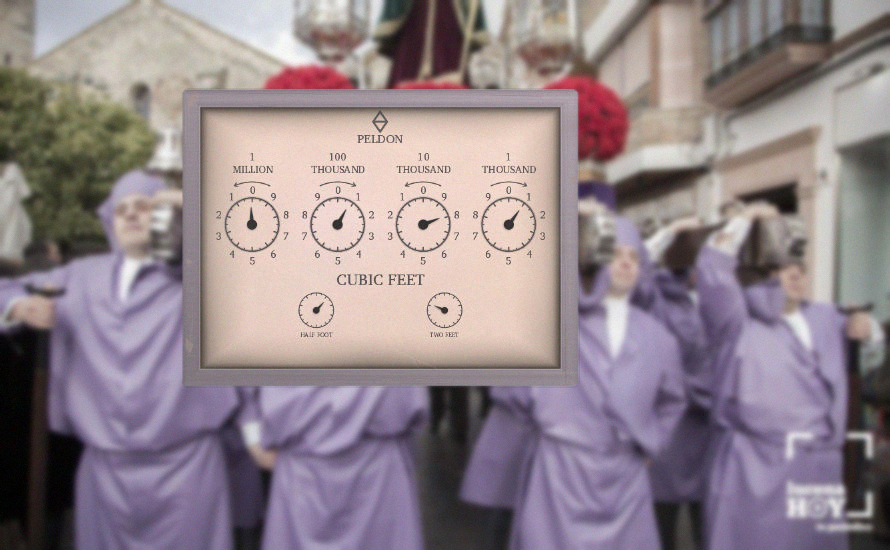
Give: 8100 ft³
